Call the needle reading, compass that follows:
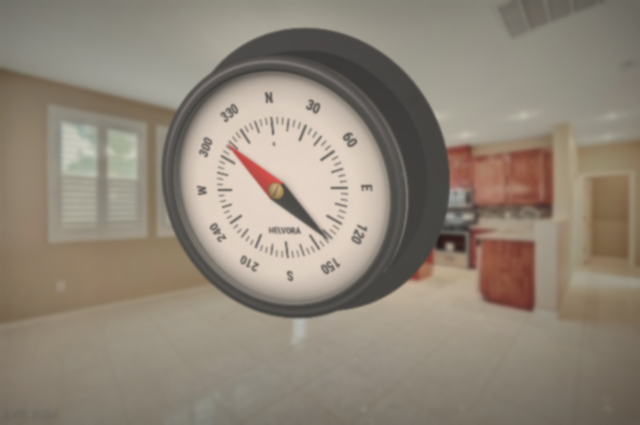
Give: 315 °
